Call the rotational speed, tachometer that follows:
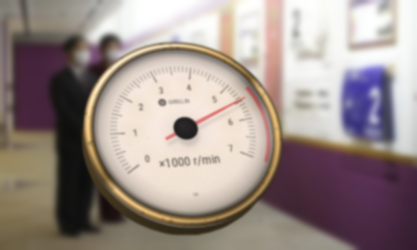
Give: 5500 rpm
